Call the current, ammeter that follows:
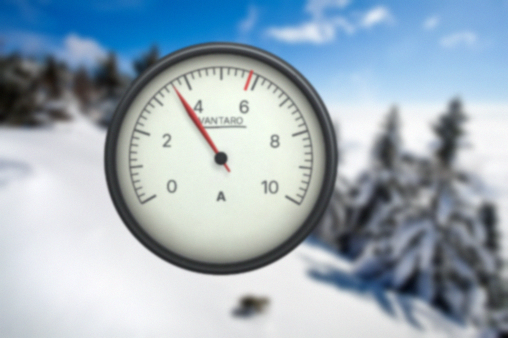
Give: 3.6 A
